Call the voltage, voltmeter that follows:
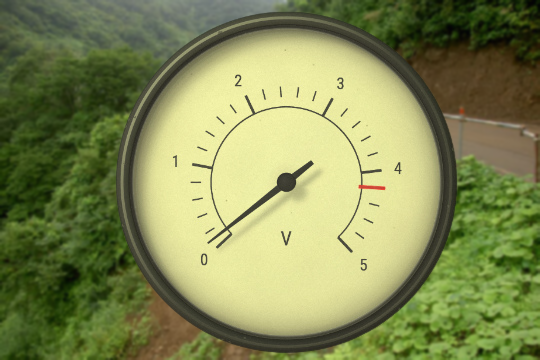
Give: 0.1 V
